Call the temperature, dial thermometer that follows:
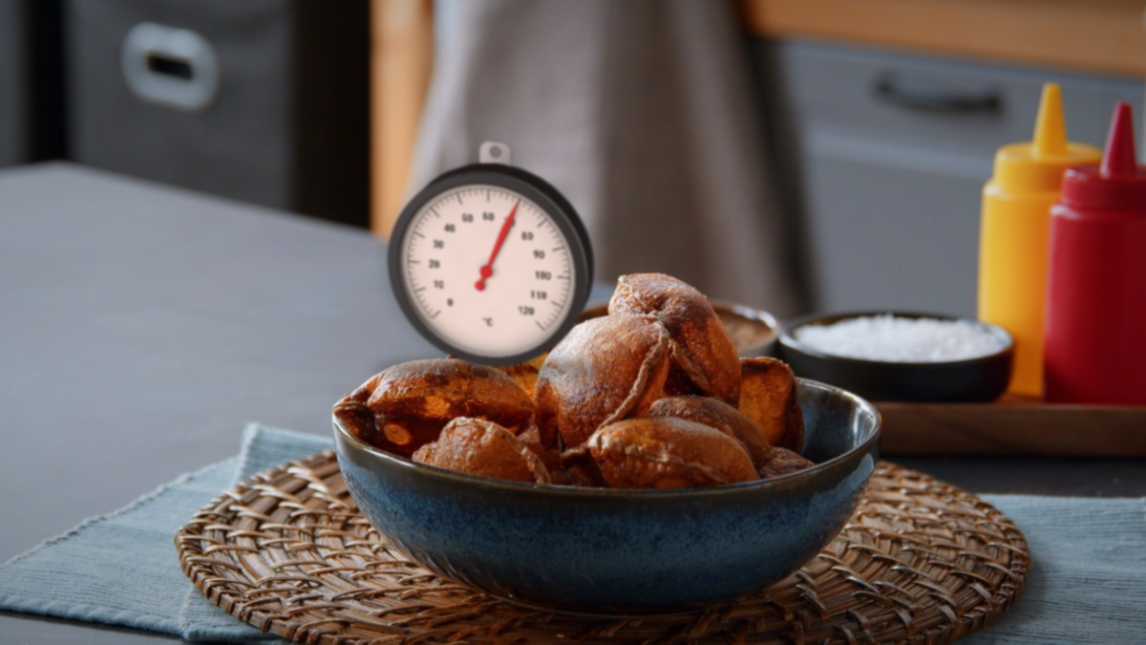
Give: 70 °C
